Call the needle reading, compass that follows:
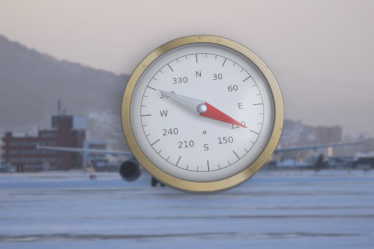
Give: 120 °
